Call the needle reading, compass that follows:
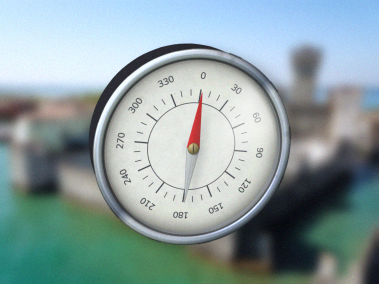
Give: 0 °
